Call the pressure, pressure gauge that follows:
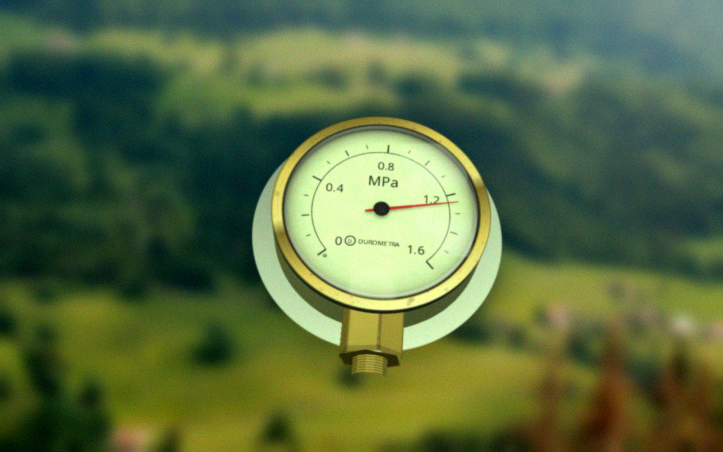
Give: 1.25 MPa
